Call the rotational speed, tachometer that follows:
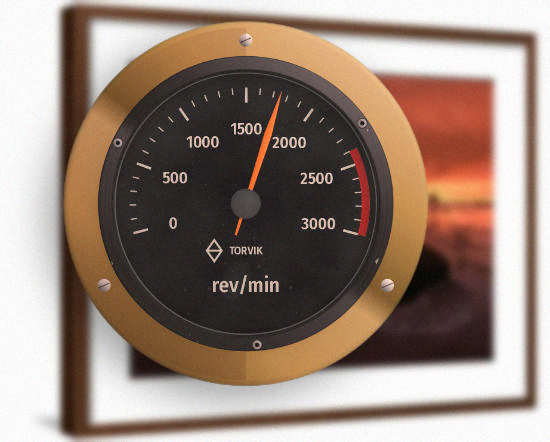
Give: 1750 rpm
